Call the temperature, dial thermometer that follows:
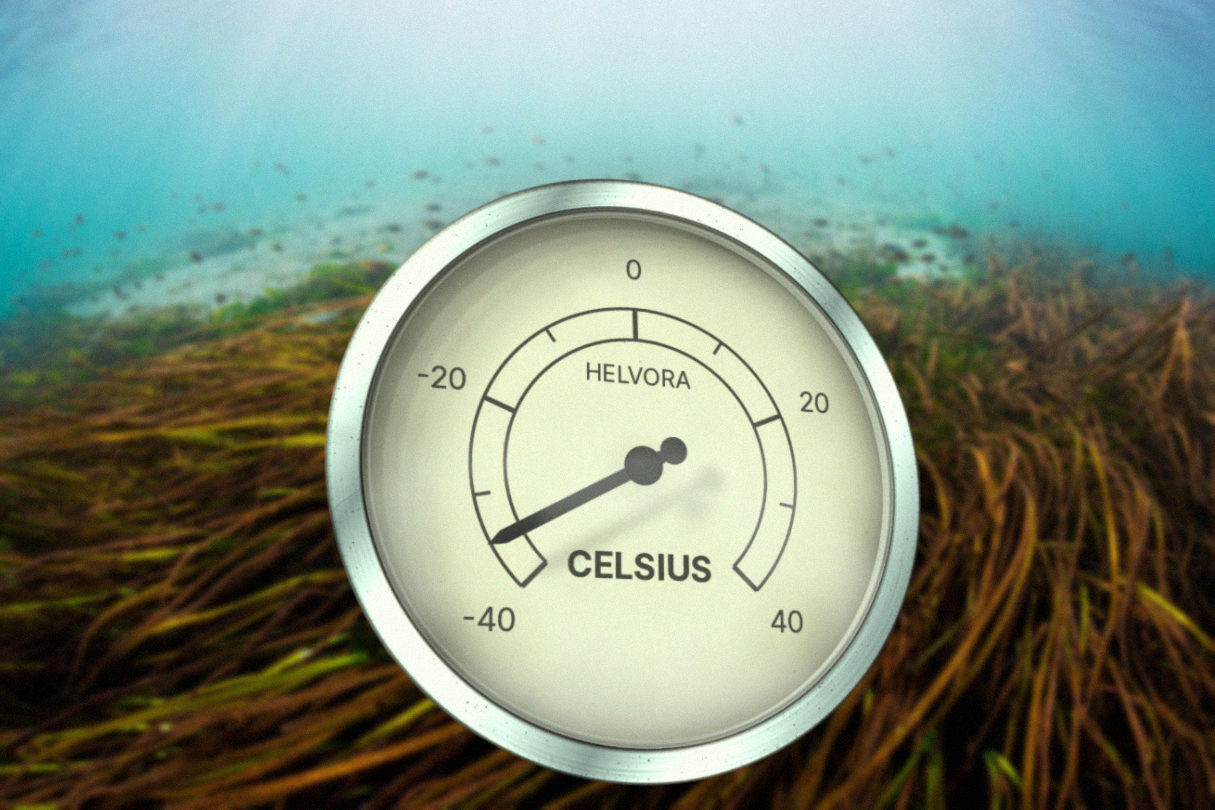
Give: -35 °C
